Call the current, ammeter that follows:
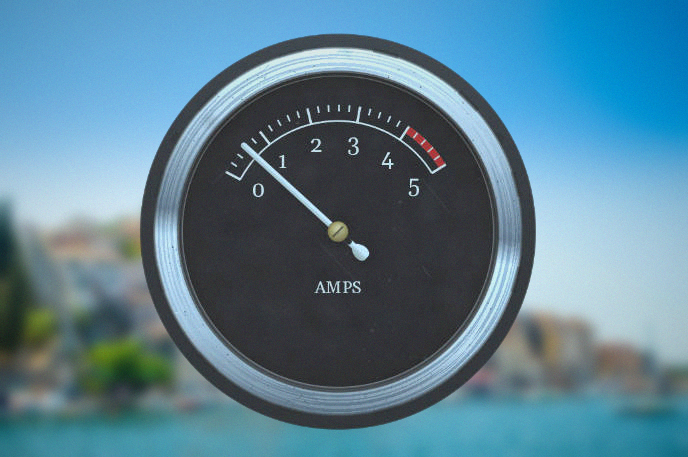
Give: 0.6 A
